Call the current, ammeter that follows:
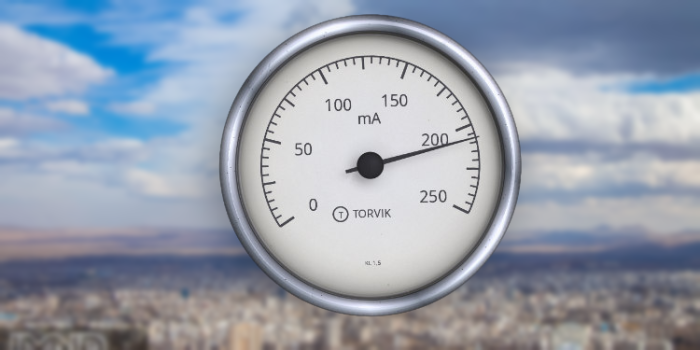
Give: 207.5 mA
